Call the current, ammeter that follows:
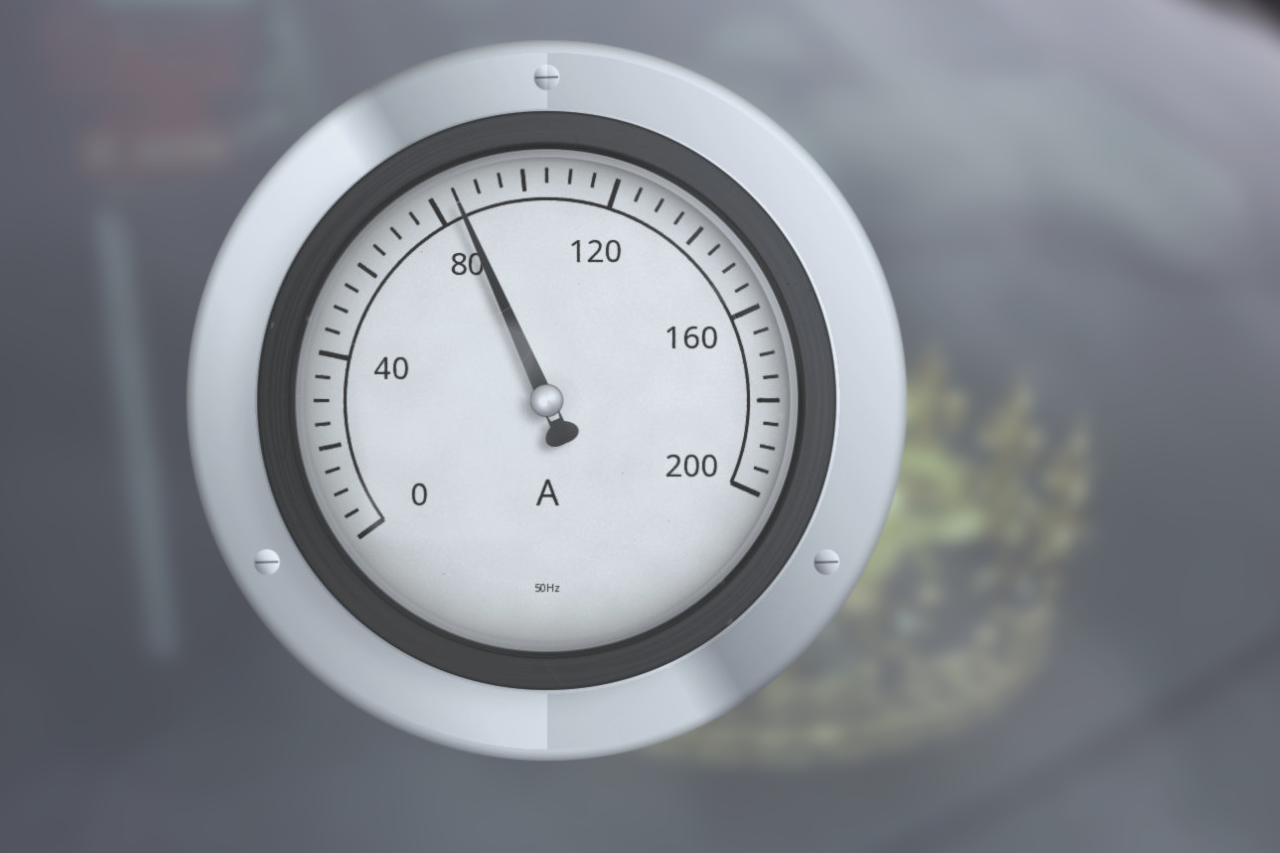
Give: 85 A
